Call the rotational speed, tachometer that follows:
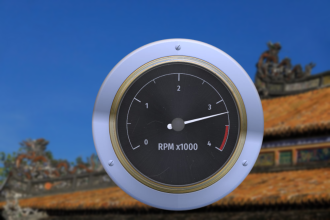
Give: 3250 rpm
